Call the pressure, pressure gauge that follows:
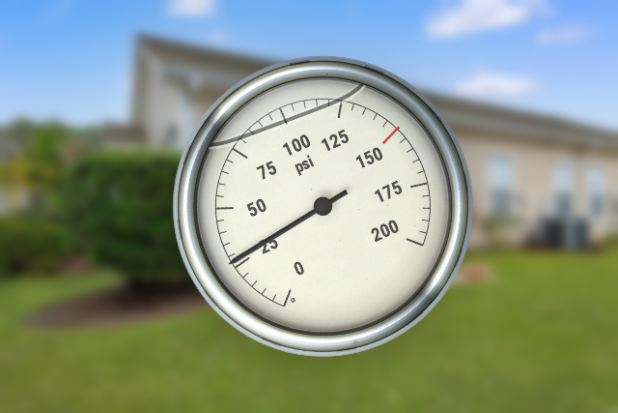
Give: 27.5 psi
